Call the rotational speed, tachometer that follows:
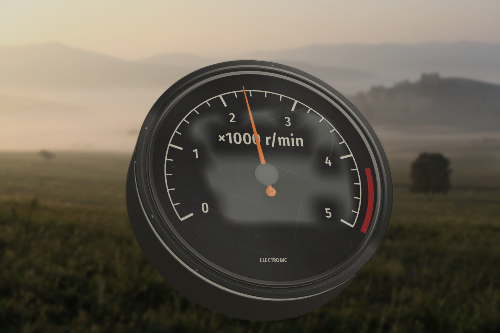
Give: 2300 rpm
